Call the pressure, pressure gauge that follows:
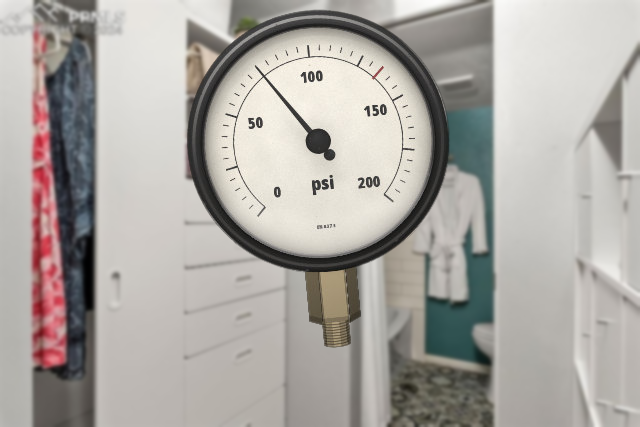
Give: 75 psi
